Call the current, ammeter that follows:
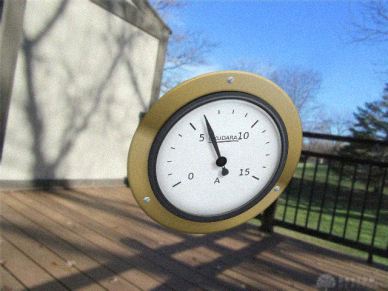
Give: 6 A
